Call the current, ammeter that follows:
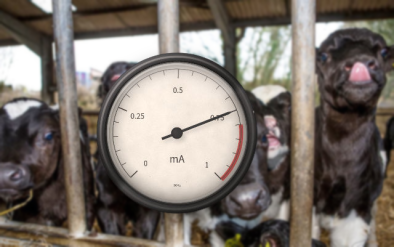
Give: 0.75 mA
